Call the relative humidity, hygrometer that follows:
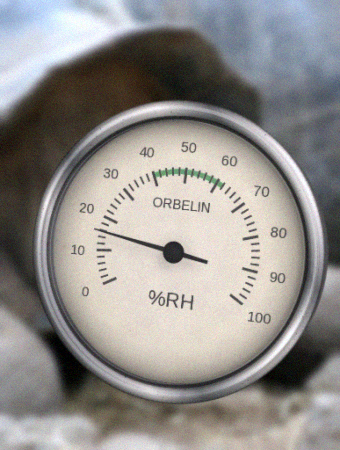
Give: 16 %
